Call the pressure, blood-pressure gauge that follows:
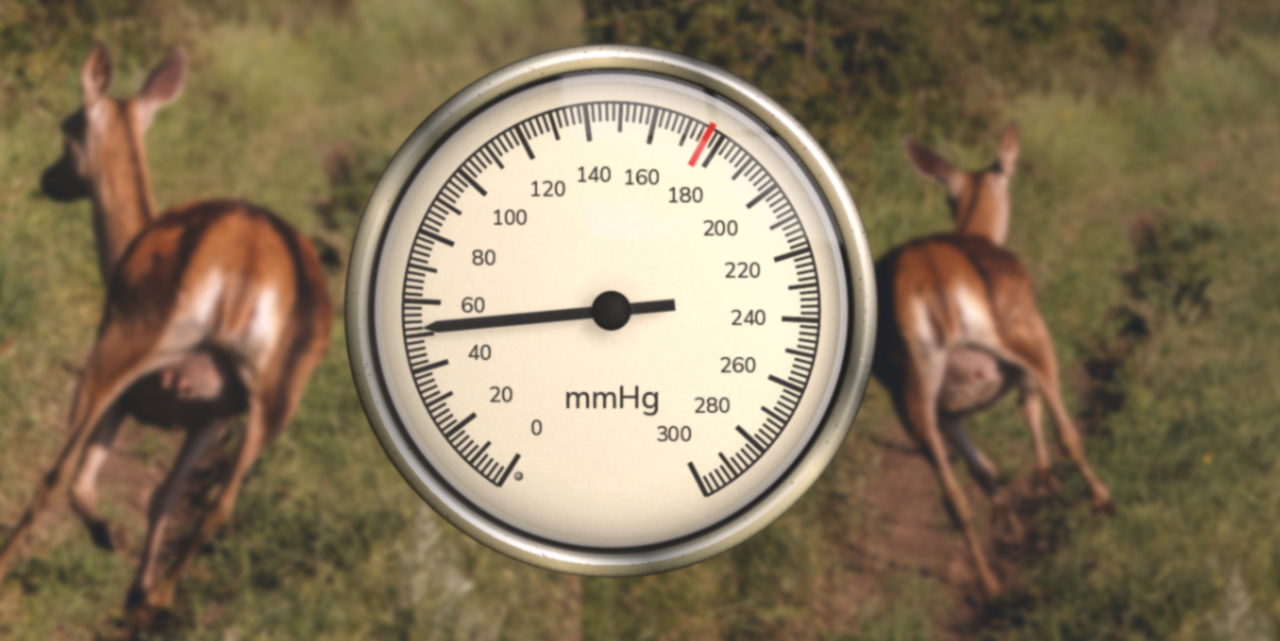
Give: 52 mmHg
